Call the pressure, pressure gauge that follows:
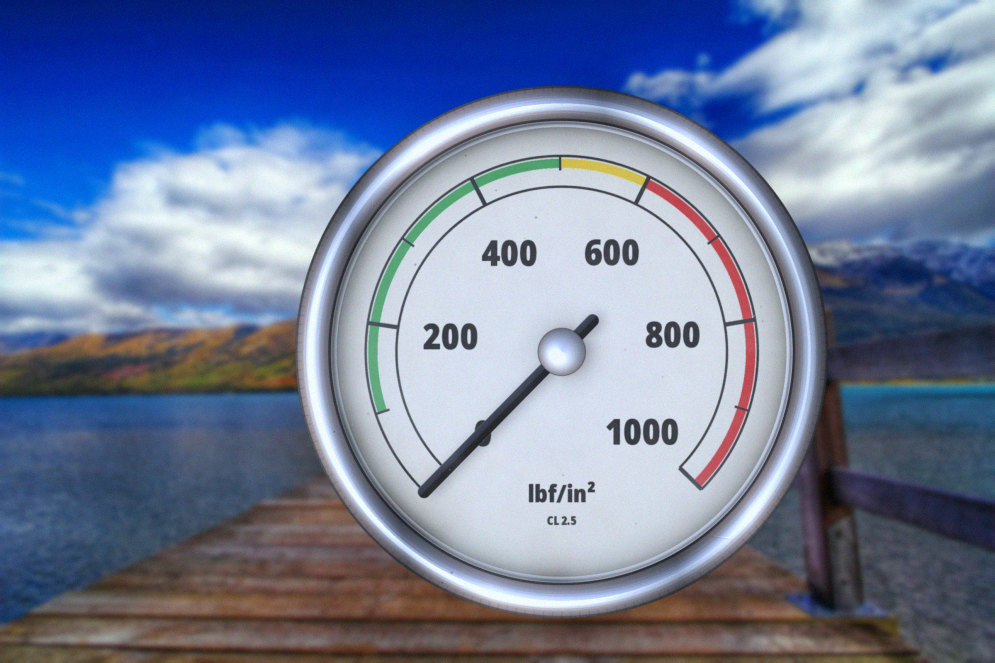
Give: 0 psi
